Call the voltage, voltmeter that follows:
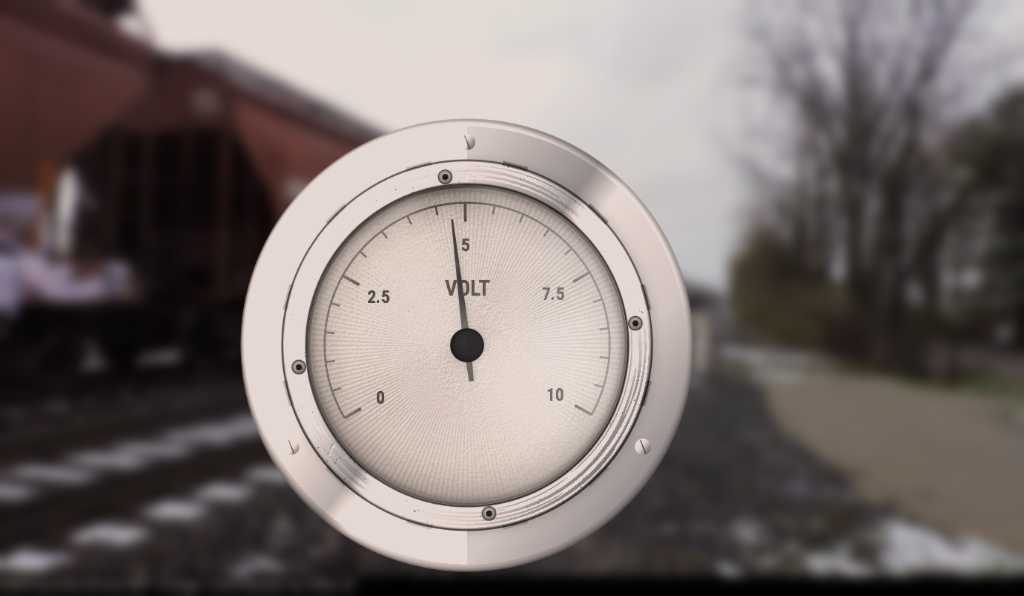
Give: 4.75 V
